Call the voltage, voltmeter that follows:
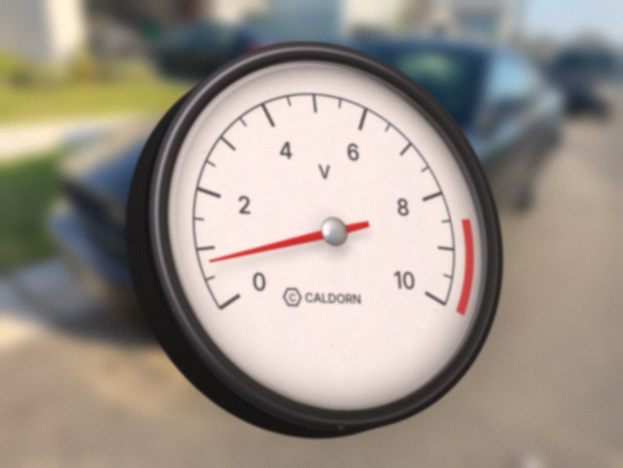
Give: 0.75 V
